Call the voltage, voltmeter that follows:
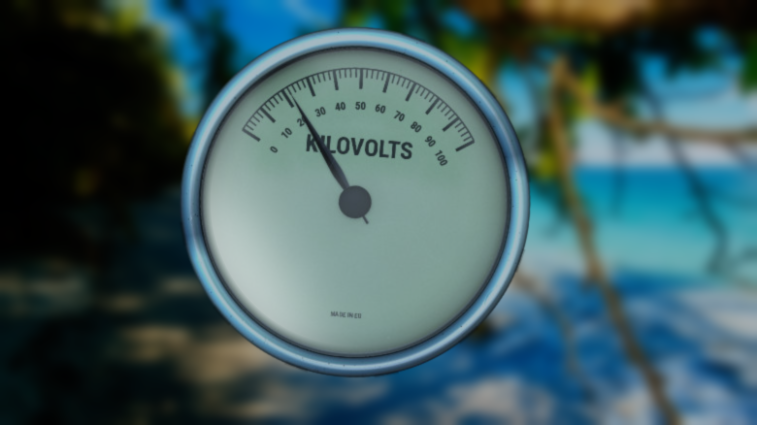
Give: 22 kV
